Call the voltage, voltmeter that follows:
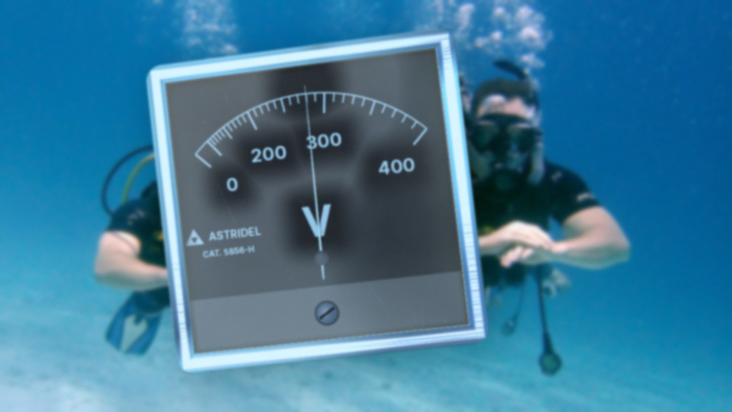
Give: 280 V
